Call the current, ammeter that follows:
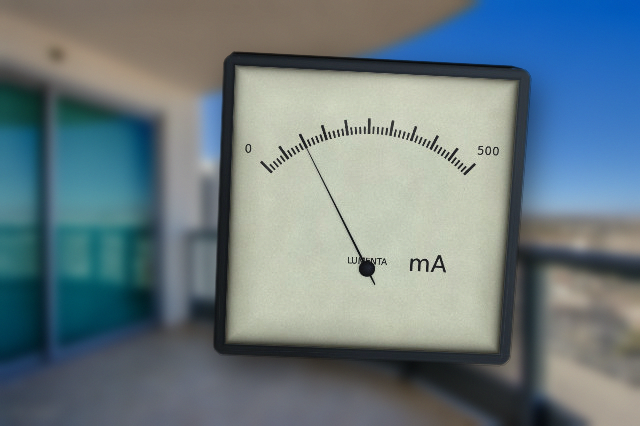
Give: 100 mA
